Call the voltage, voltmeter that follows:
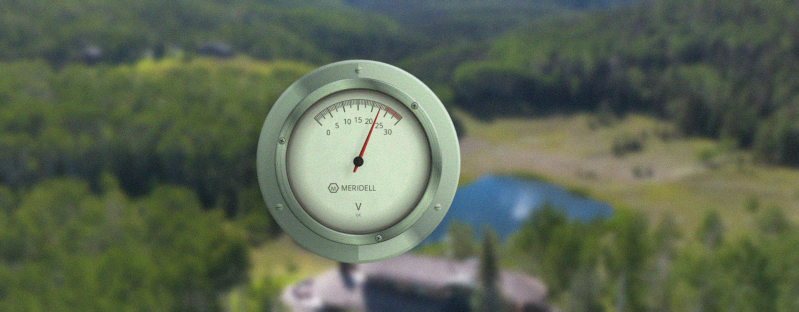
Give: 22.5 V
